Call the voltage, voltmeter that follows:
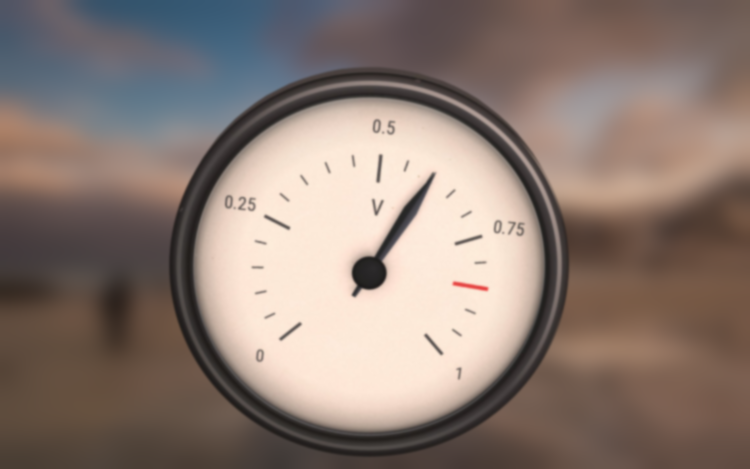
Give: 0.6 V
